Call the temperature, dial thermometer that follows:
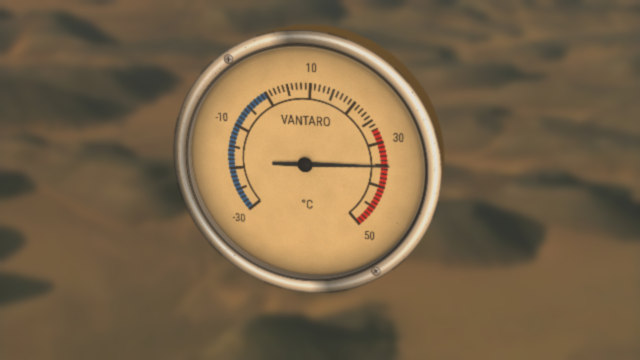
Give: 35 °C
